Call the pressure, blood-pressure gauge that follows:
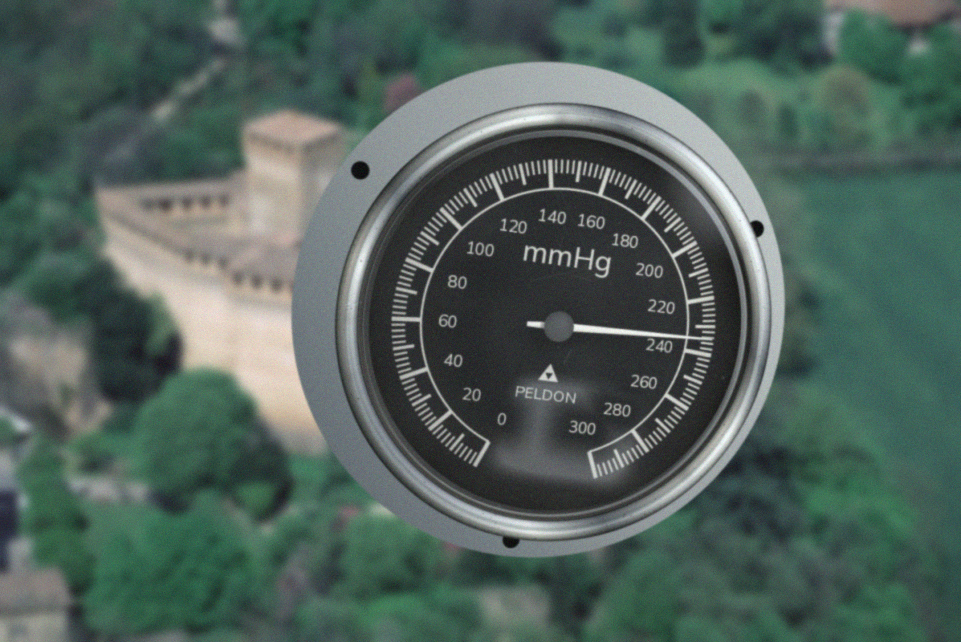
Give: 234 mmHg
